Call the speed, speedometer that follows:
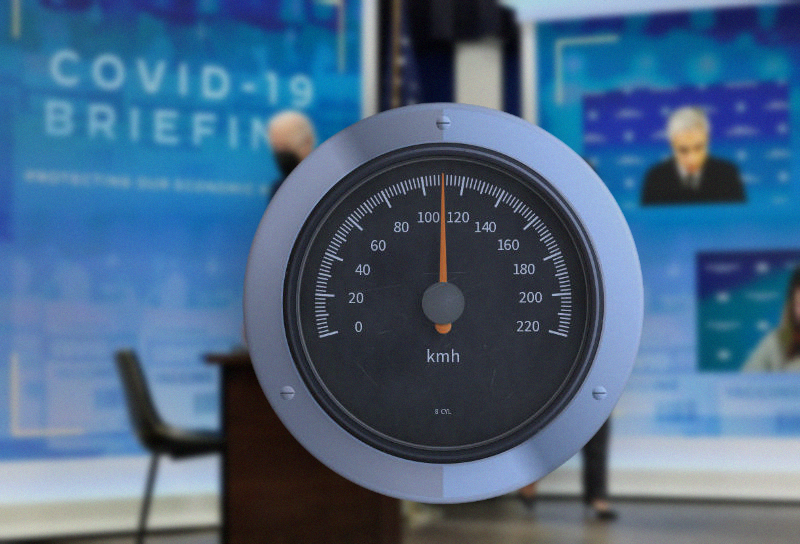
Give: 110 km/h
